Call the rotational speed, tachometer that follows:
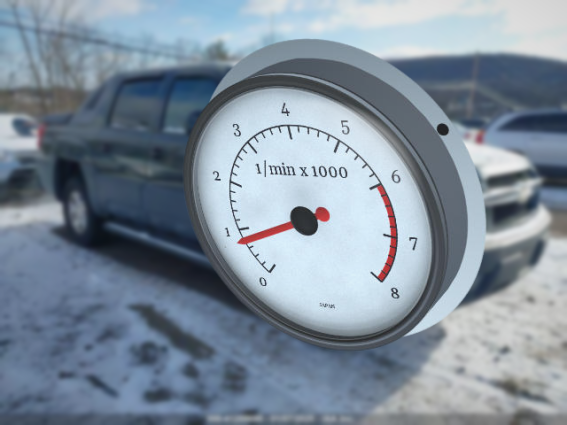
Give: 800 rpm
